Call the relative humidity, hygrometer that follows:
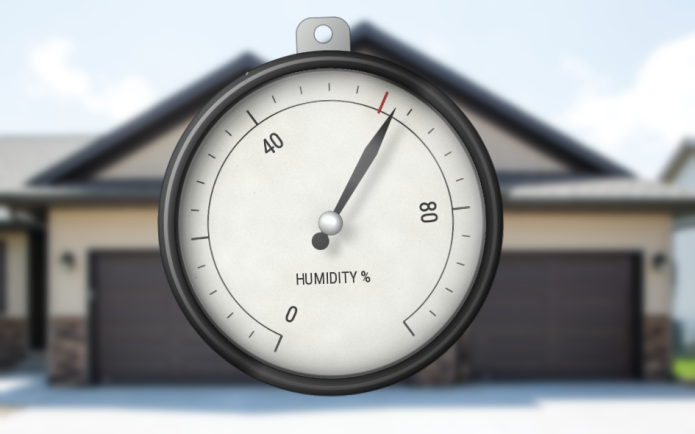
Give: 62 %
